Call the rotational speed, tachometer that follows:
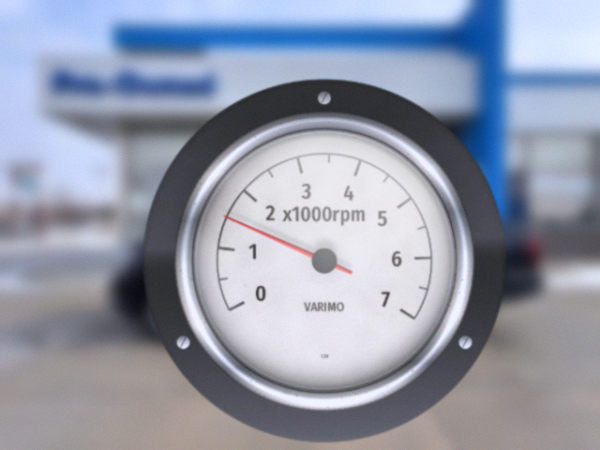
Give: 1500 rpm
